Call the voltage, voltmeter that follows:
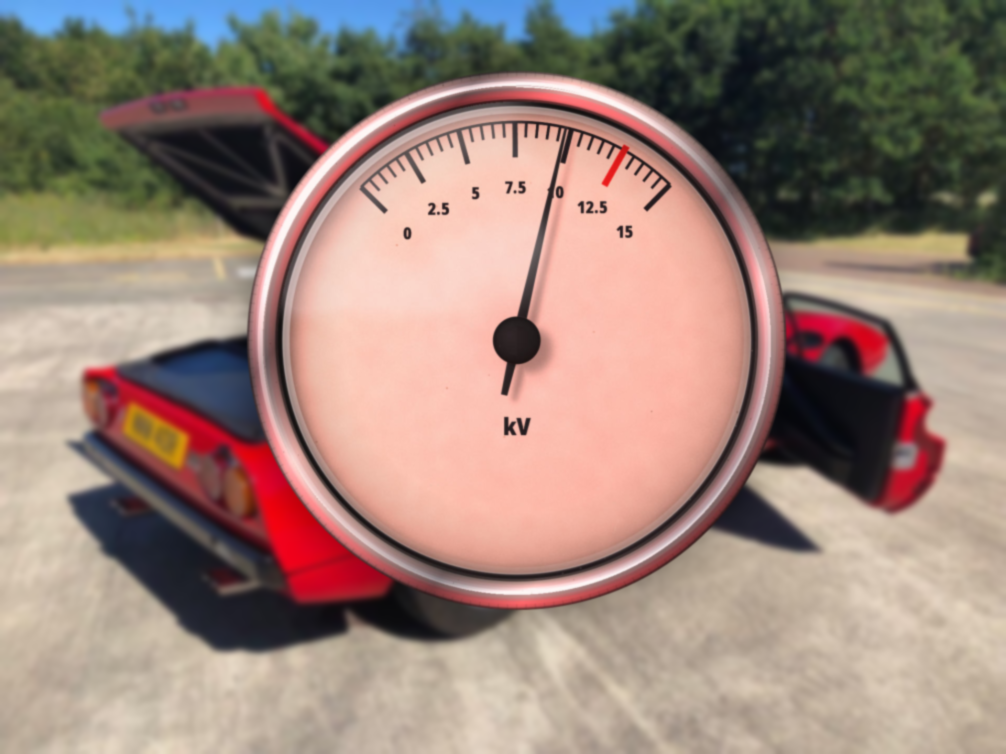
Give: 9.75 kV
